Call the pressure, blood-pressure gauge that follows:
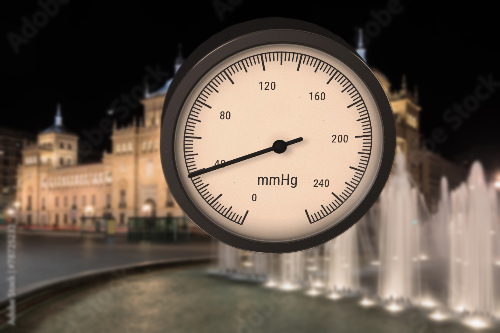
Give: 40 mmHg
